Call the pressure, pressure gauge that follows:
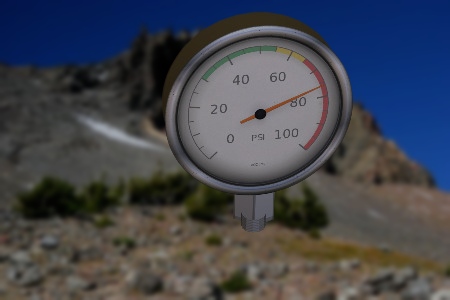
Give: 75 psi
